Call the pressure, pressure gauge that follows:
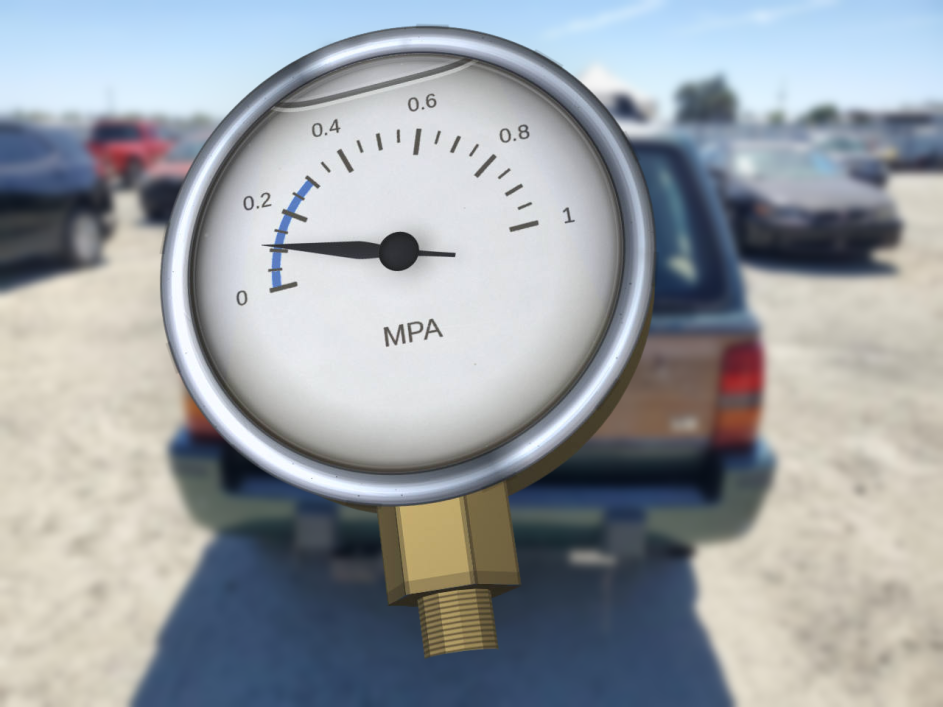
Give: 0.1 MPa
